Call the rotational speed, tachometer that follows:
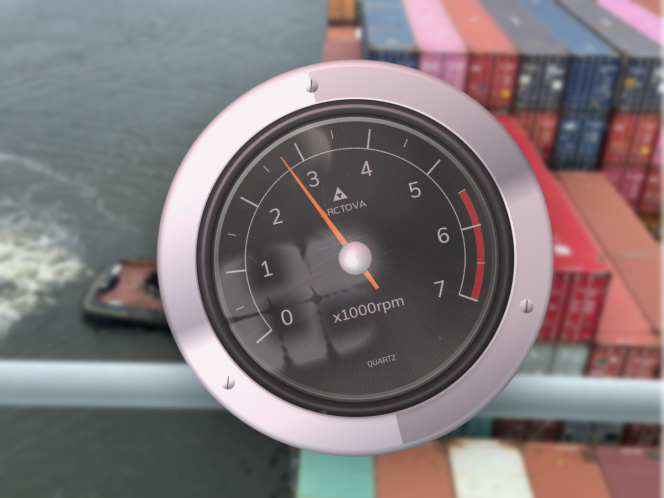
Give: 2750 rpm
